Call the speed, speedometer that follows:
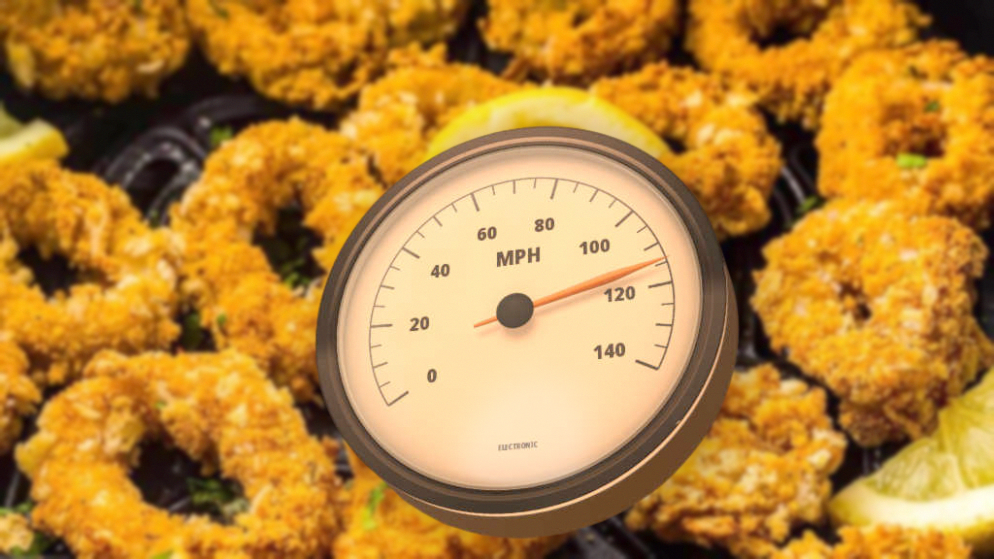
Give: 115 mph
